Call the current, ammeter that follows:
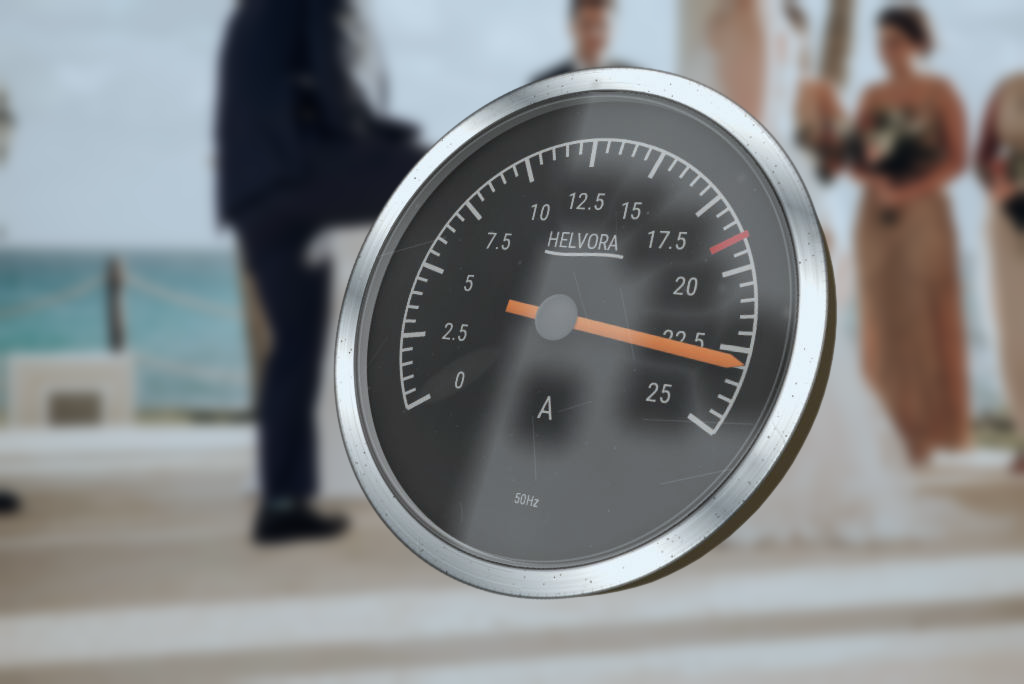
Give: 23 A
